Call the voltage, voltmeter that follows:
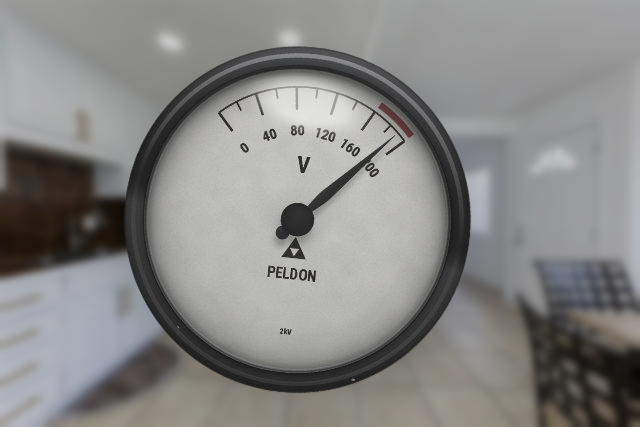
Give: 190 V
